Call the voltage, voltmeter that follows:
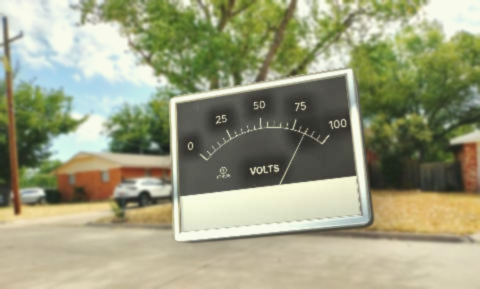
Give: 85 V
